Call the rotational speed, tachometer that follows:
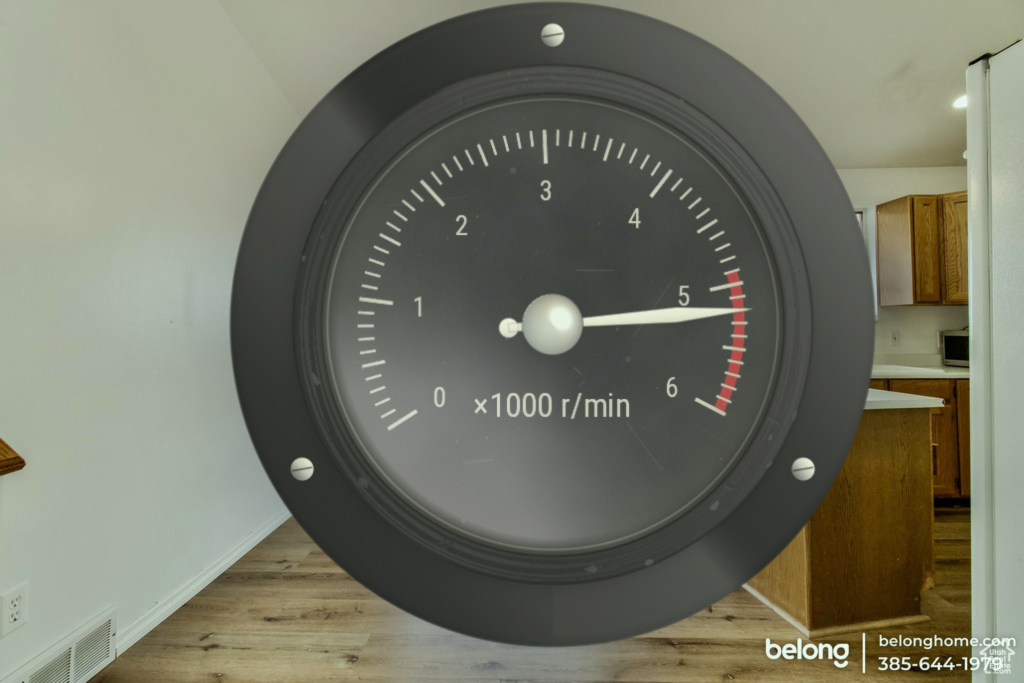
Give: 5200 rpm
